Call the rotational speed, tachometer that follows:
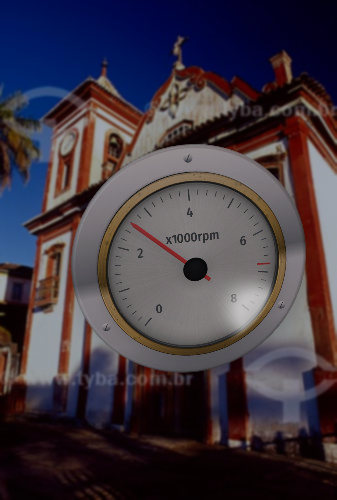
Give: 2600 rpm
